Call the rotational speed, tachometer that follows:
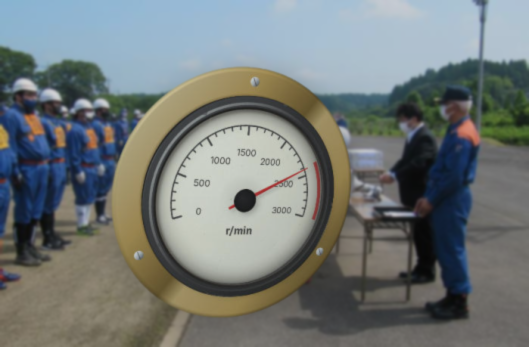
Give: 2400 rpm
